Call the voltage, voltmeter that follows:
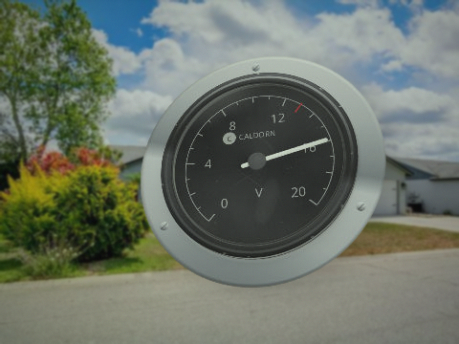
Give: 16 V
